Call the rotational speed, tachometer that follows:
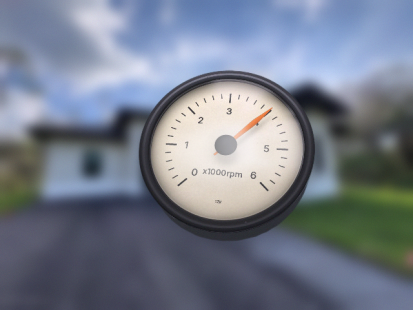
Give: 4000 rpm
